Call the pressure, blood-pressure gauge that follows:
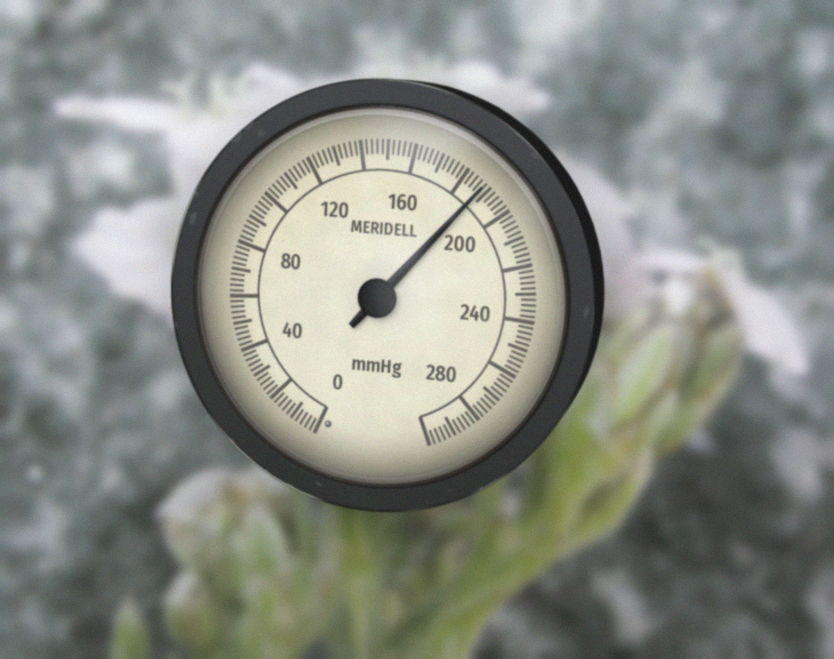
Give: 188 mmHg
